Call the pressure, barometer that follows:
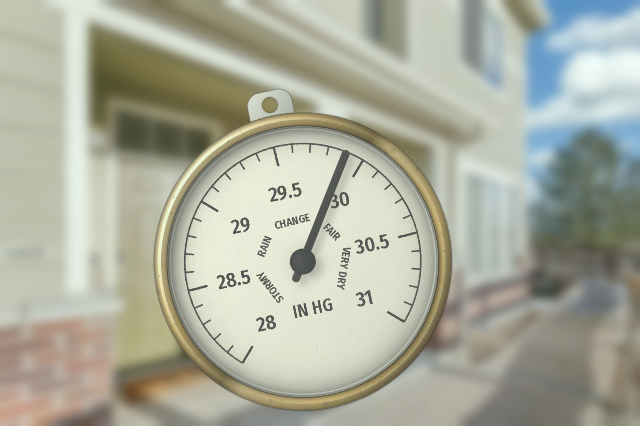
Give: 29.9 inHg
